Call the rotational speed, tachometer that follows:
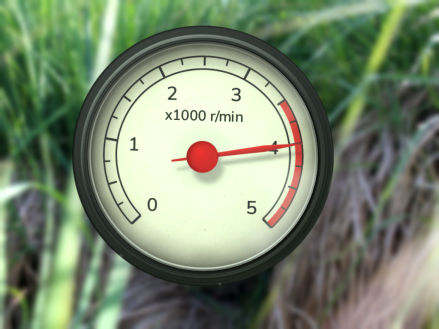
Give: 4000 rpm
